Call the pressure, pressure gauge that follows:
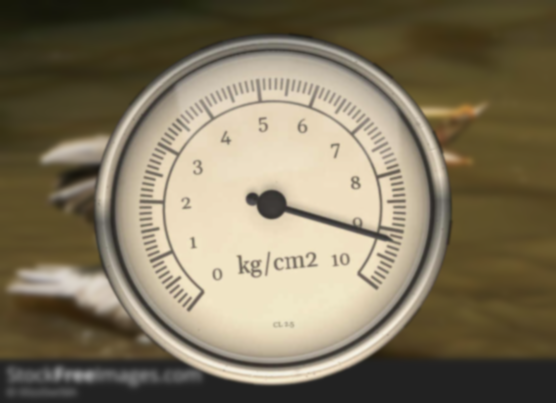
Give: 9.2 kg/cm²
